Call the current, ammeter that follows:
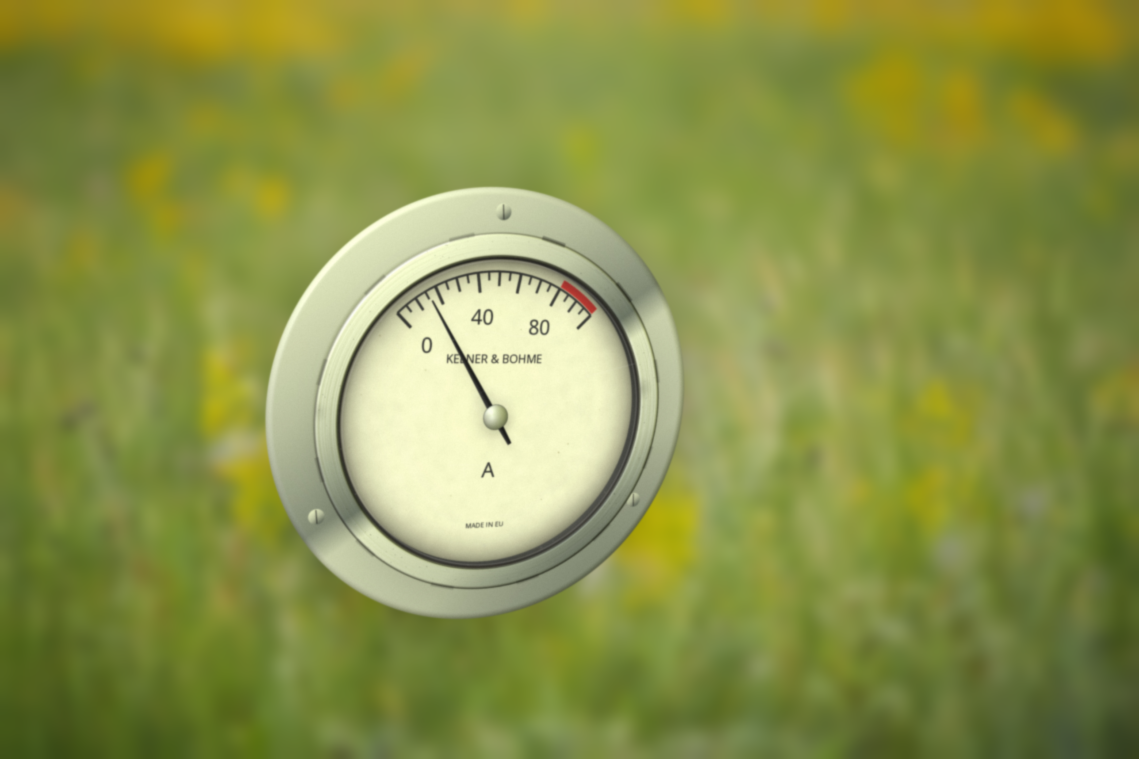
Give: 15 A
